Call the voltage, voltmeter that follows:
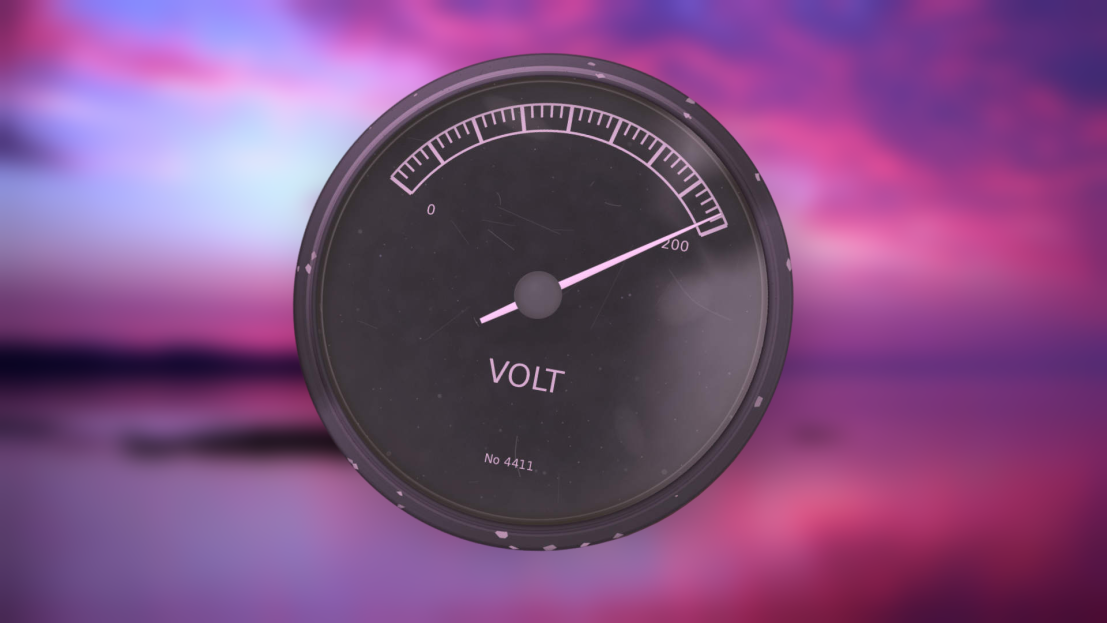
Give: 195 V
